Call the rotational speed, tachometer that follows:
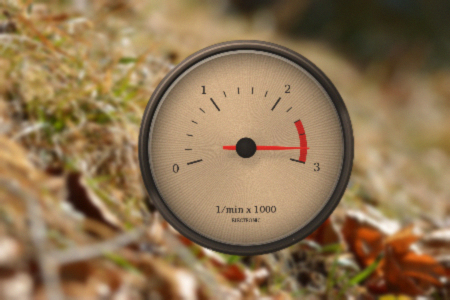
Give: 2800 rpm
